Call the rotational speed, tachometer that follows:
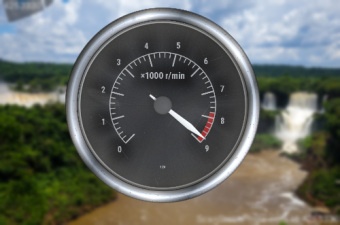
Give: 8800 rpm
